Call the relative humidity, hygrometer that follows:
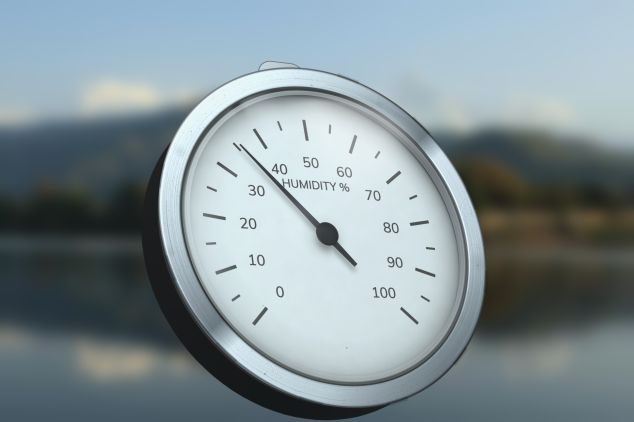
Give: 35 %
